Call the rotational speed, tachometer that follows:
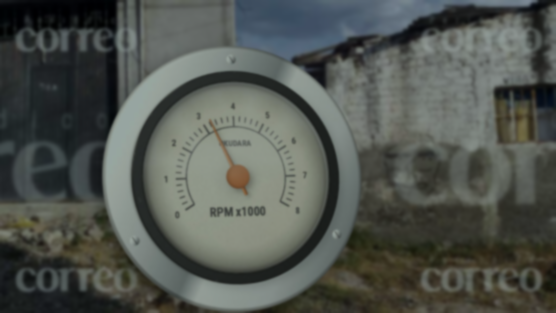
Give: 3200 rpm
